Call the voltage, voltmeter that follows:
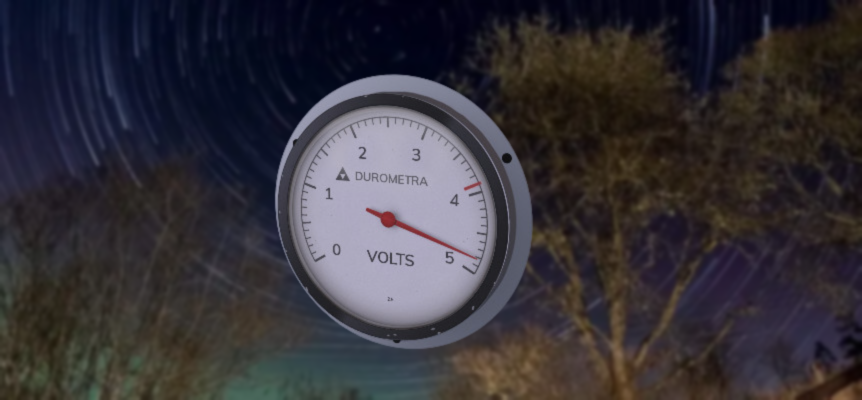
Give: 4.8 V
